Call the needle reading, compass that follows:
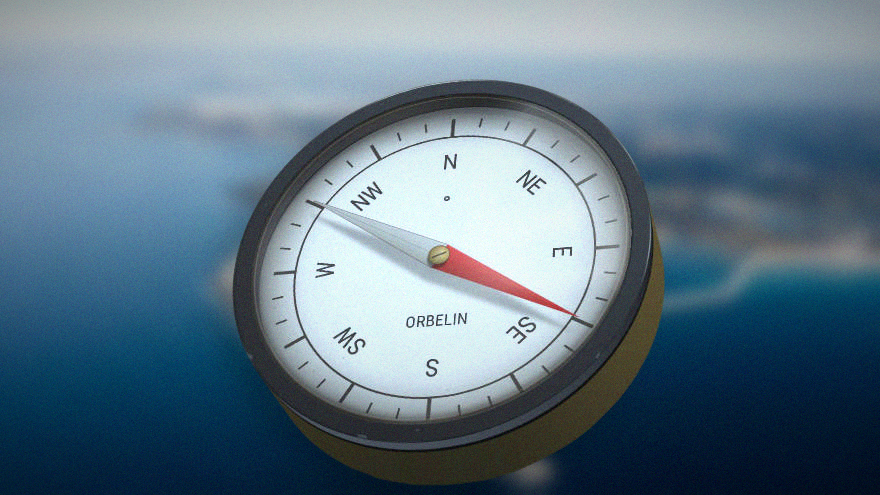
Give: 120 °
